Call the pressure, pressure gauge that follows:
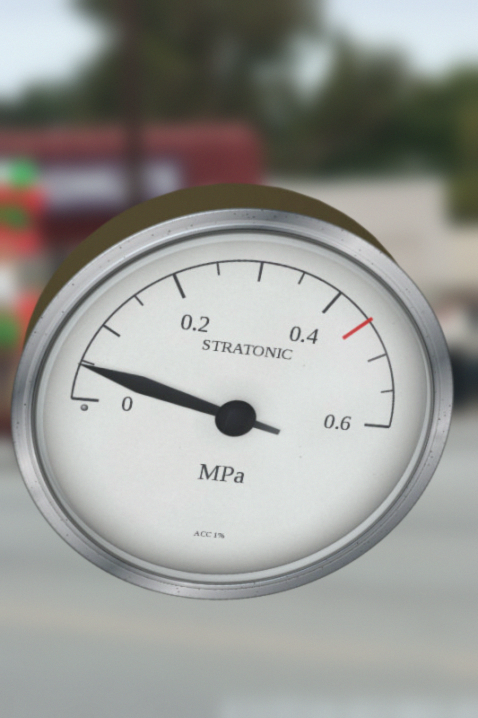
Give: 0.05 MPa
